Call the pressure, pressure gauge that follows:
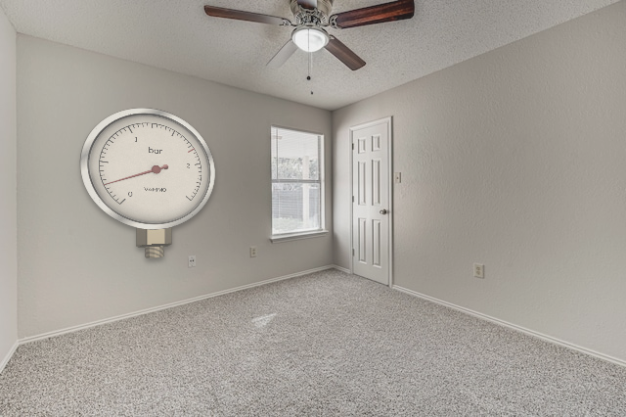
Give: 0.25 bar
